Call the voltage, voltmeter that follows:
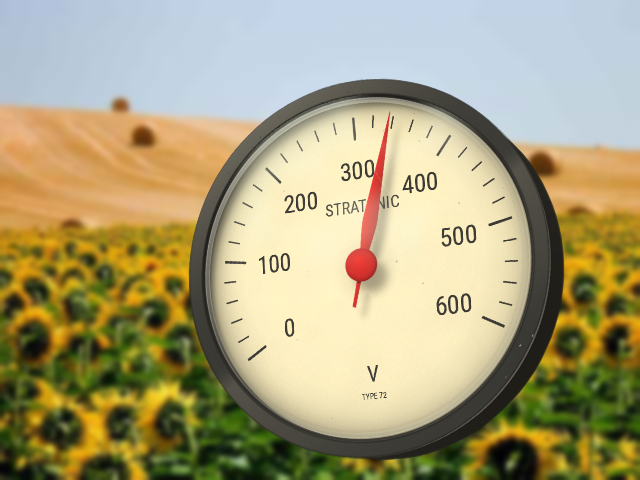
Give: 340 V
